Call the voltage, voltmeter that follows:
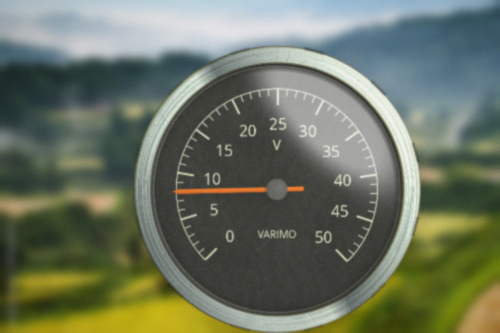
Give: 8 V
